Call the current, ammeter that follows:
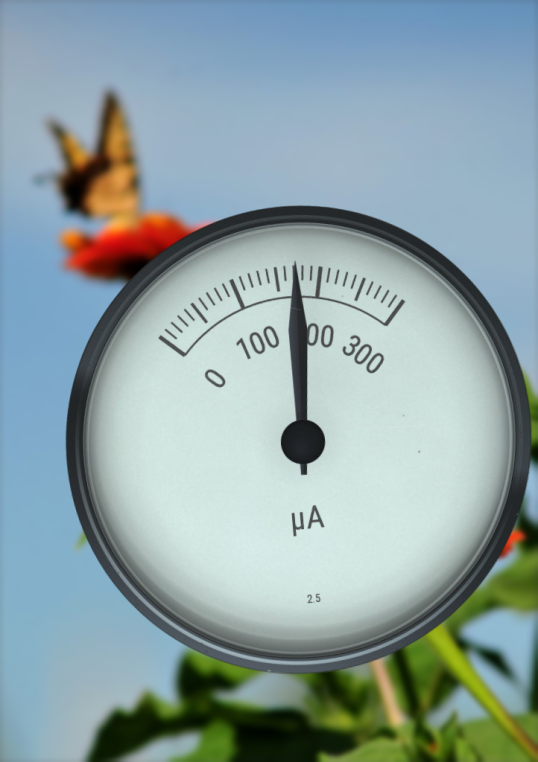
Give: 170 µA
